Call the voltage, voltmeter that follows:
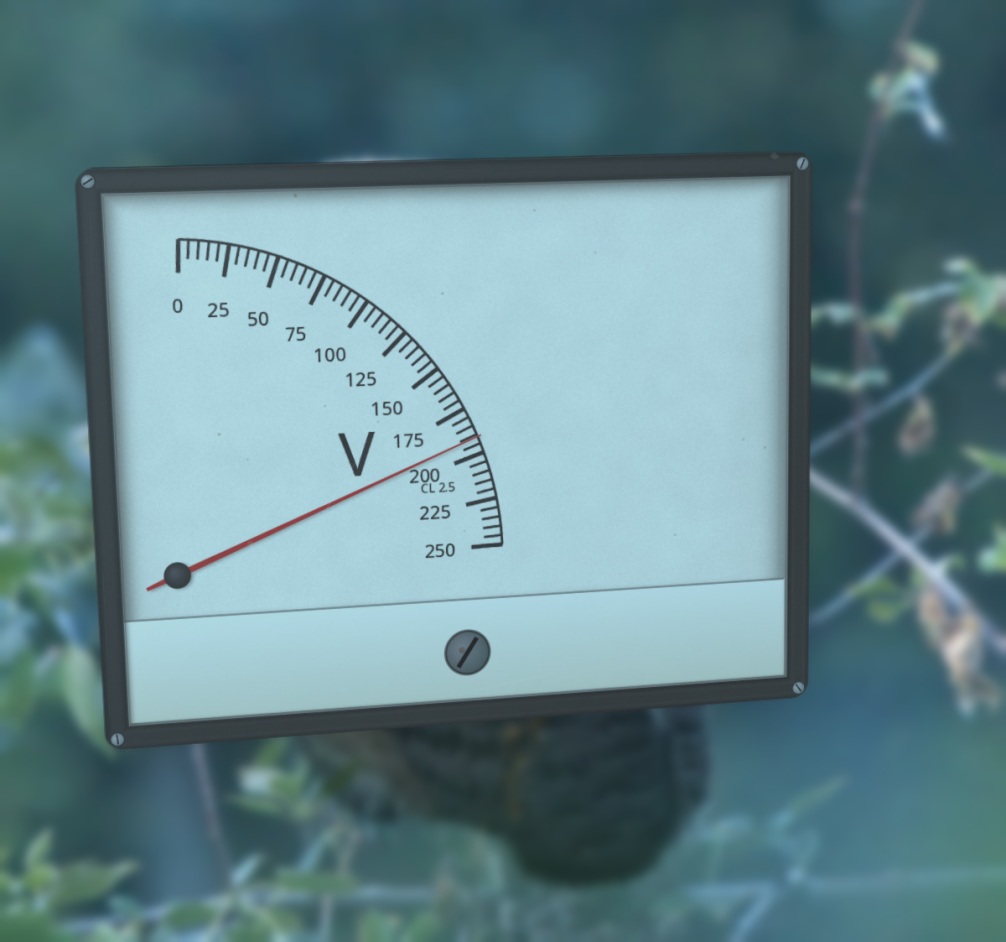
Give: 190 V
